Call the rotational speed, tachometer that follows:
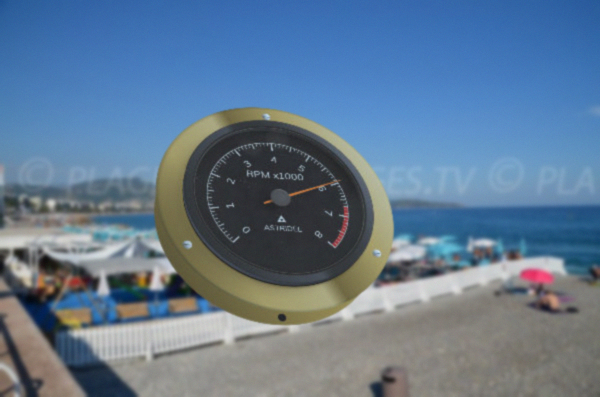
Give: 6000 rpm
